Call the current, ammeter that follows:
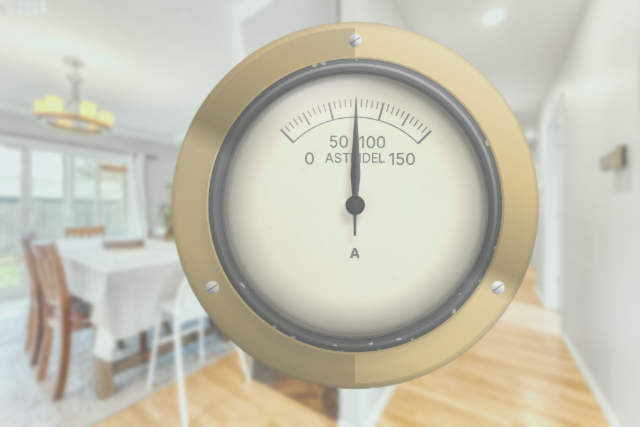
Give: 75 A
